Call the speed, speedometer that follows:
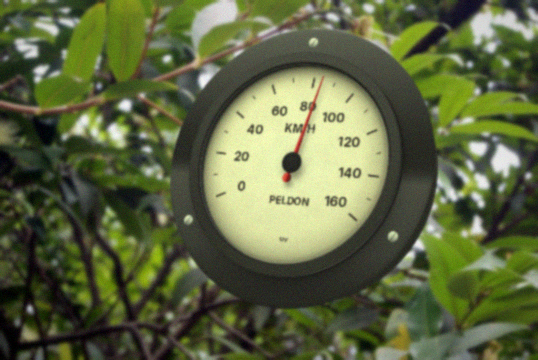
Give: 85 km/h
